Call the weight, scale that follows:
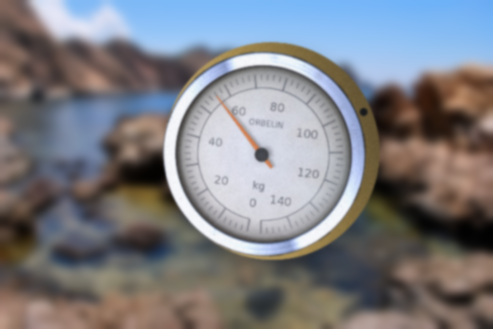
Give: 56 kg
